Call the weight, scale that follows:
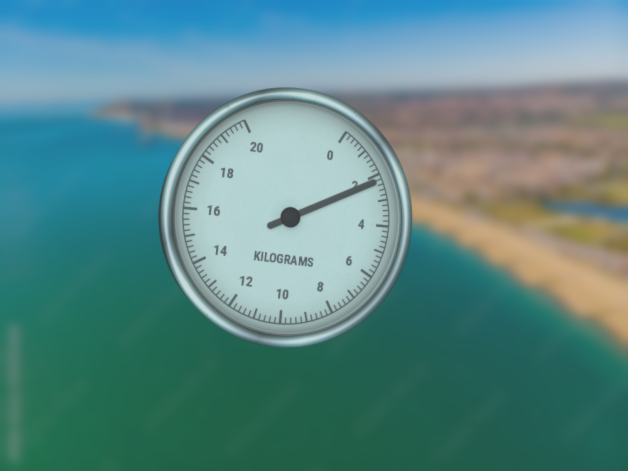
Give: 2.2 kg
